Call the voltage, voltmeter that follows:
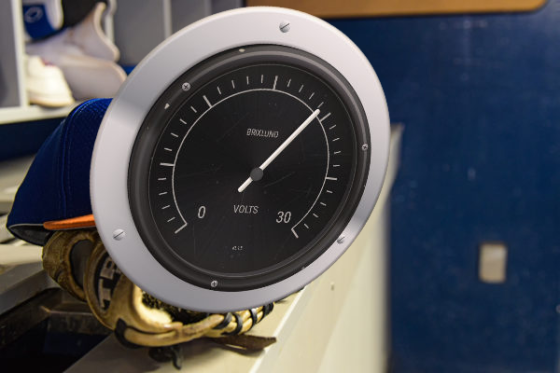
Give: 19 V
